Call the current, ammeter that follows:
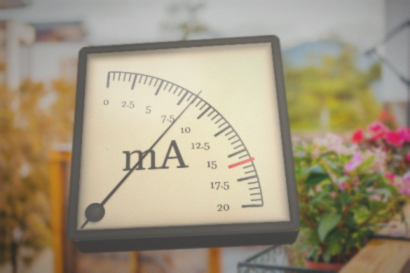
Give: 8.5 mA
